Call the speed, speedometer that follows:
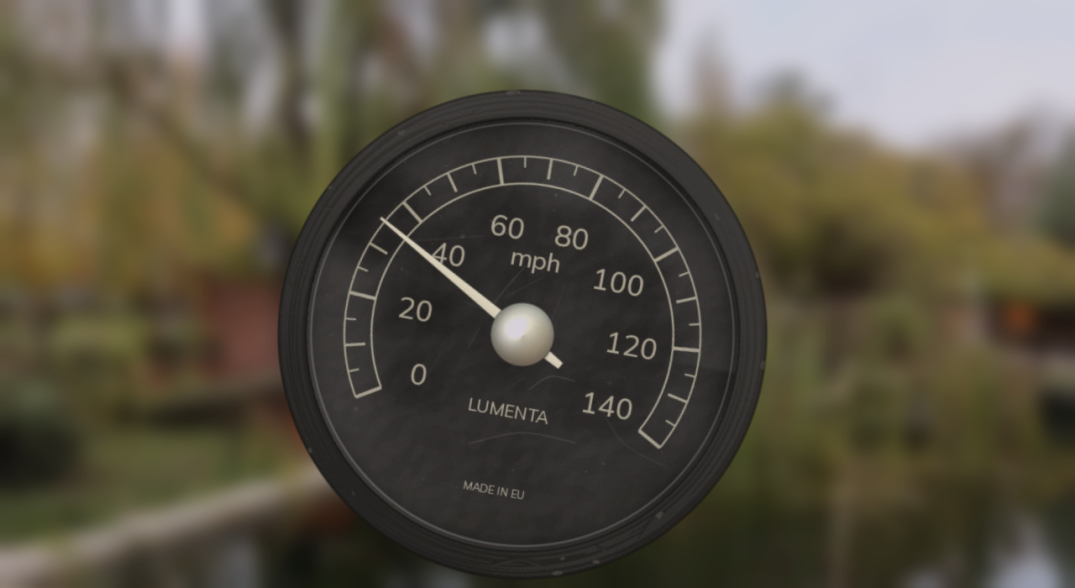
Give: 35 mph
